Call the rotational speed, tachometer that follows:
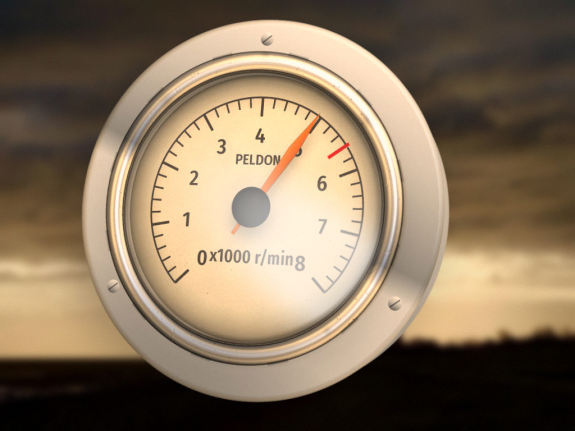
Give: 5000 rpm
